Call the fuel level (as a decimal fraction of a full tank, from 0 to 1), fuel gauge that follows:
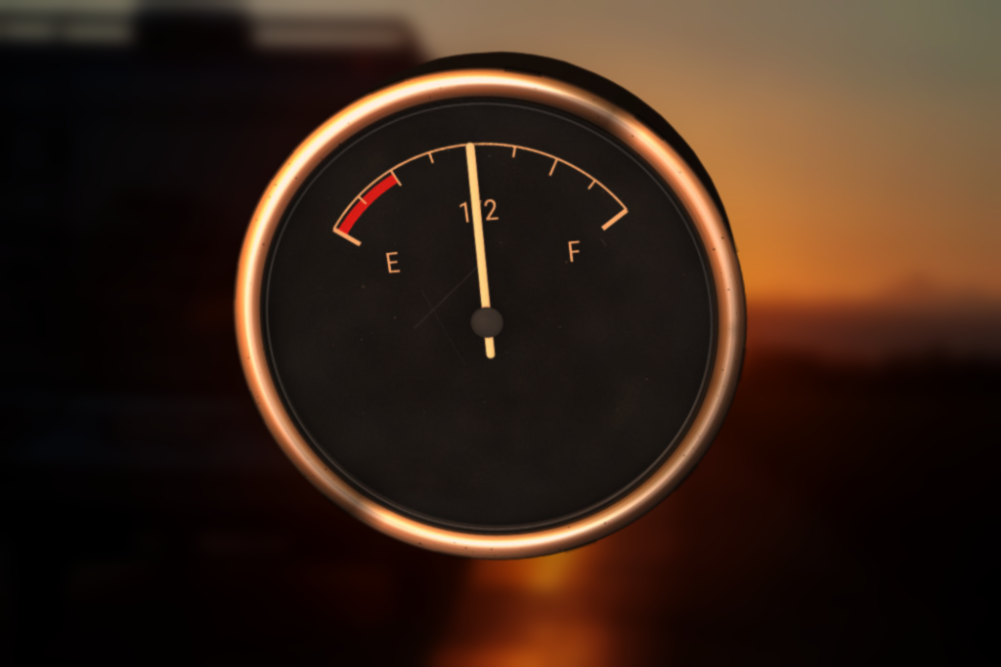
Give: 0.5
